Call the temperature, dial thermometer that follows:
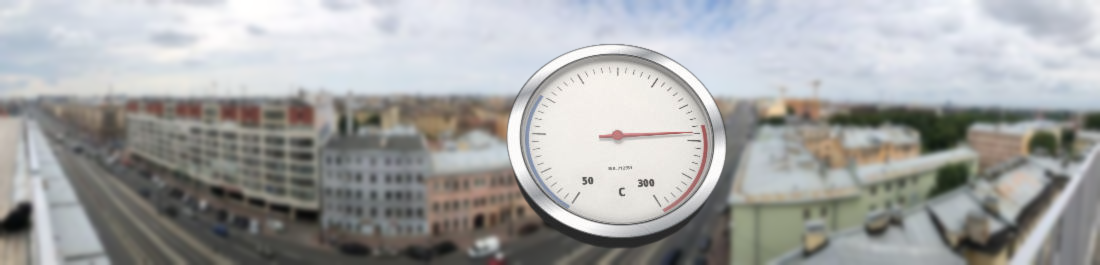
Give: 245 °C
